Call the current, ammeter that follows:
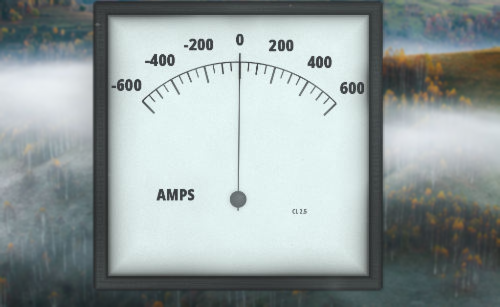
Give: 0 A
